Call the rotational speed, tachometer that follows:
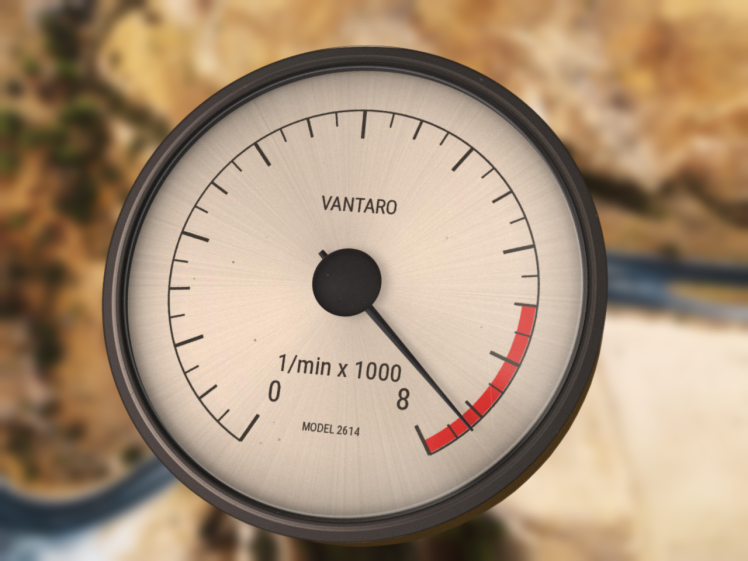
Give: 7625 rpm
